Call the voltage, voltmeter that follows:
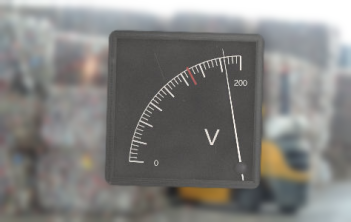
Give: 180 V
